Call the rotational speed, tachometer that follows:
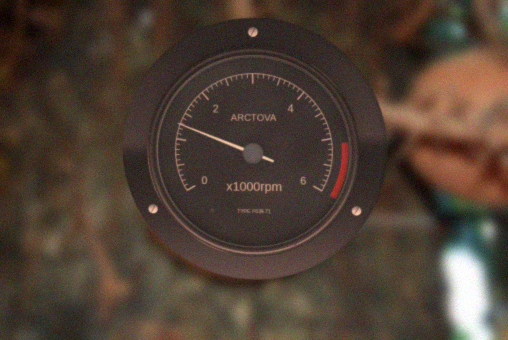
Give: 1300 rpm
